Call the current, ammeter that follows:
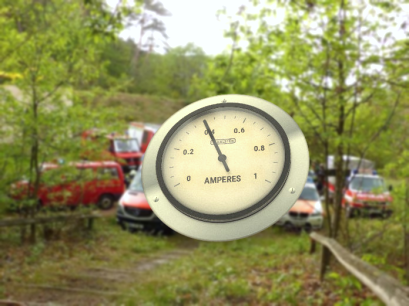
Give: 0.4 A
